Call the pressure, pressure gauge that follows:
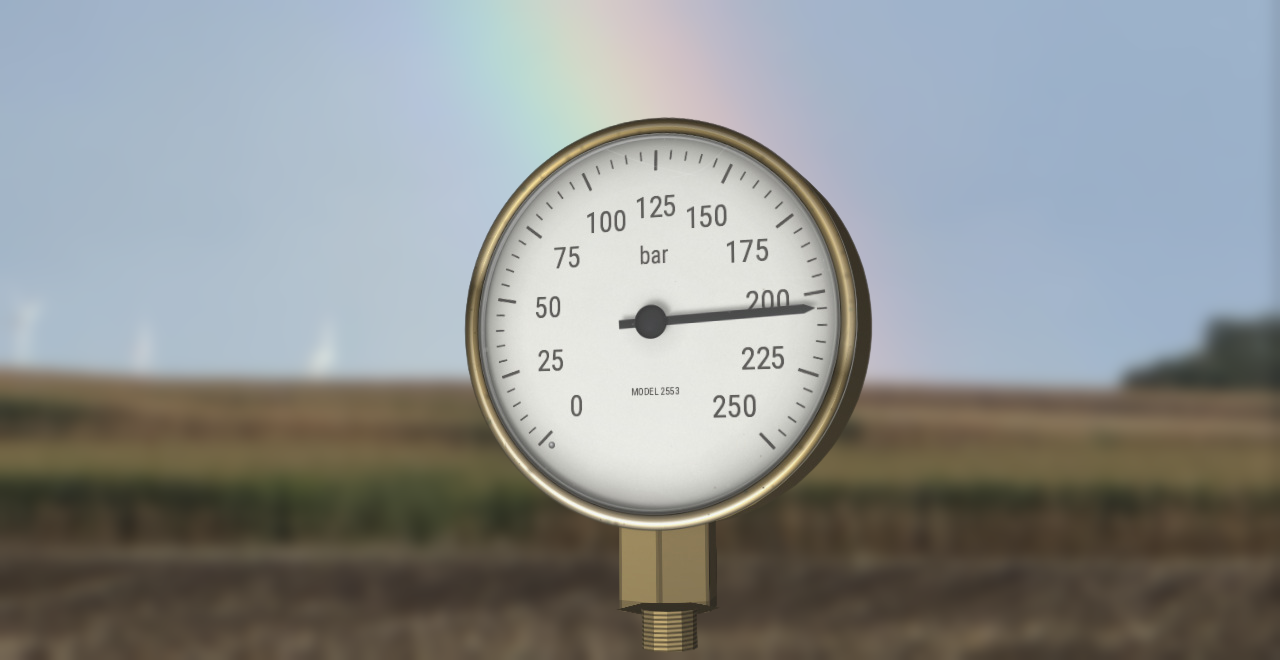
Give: 205 bar
